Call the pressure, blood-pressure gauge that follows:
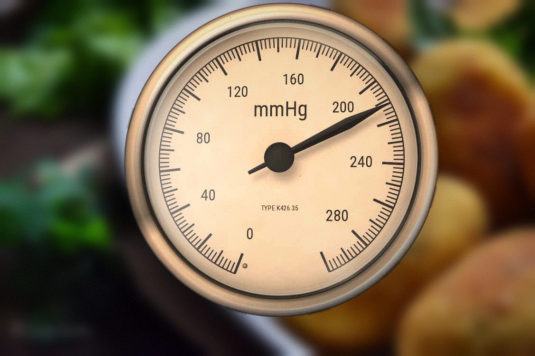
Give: 212 mmHg
